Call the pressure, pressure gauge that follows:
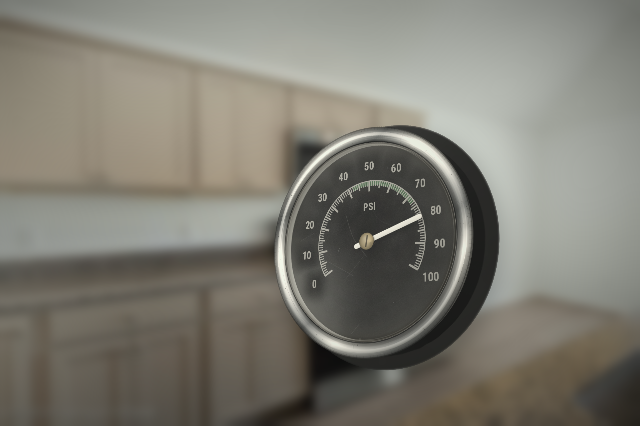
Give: 80 psi
